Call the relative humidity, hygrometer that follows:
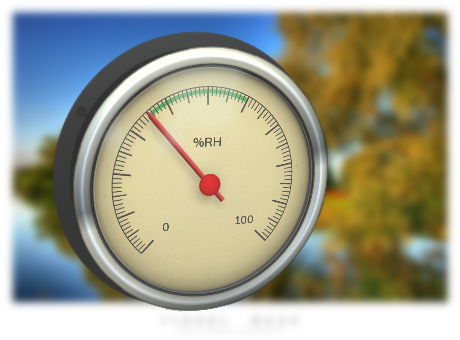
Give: 35 %
